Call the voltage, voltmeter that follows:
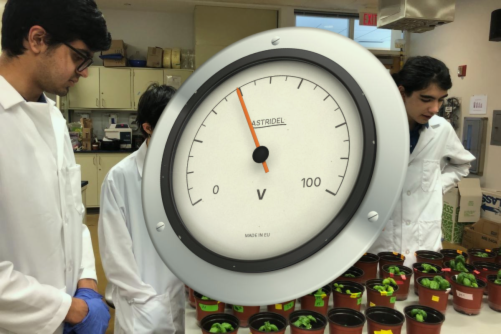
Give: 40 V
